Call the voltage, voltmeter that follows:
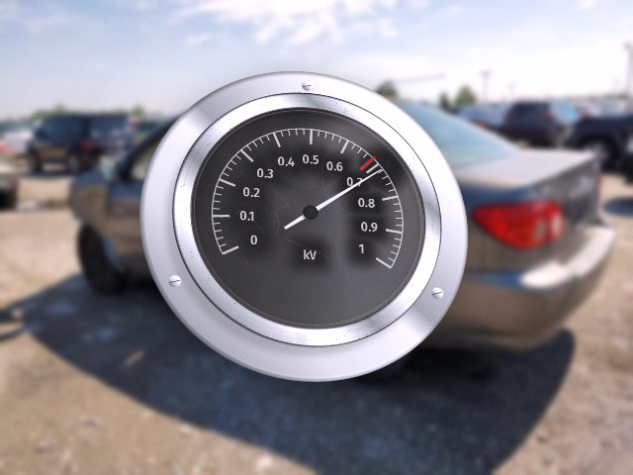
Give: 0.72 kV
